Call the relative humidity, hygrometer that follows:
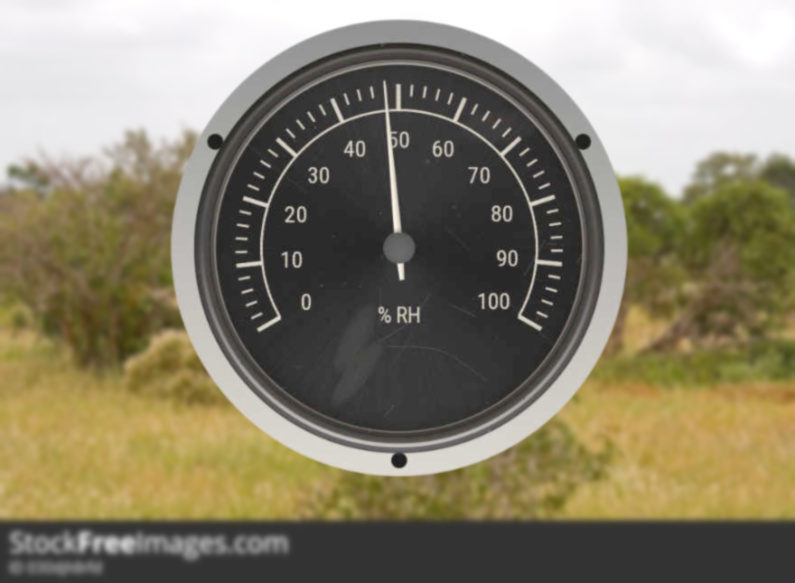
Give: 48 %
